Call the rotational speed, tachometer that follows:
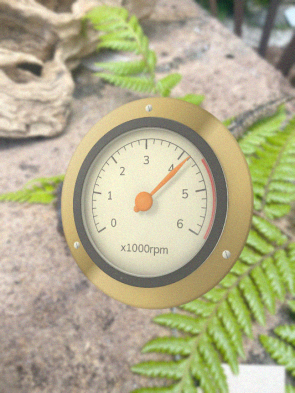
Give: 4200 rpm
